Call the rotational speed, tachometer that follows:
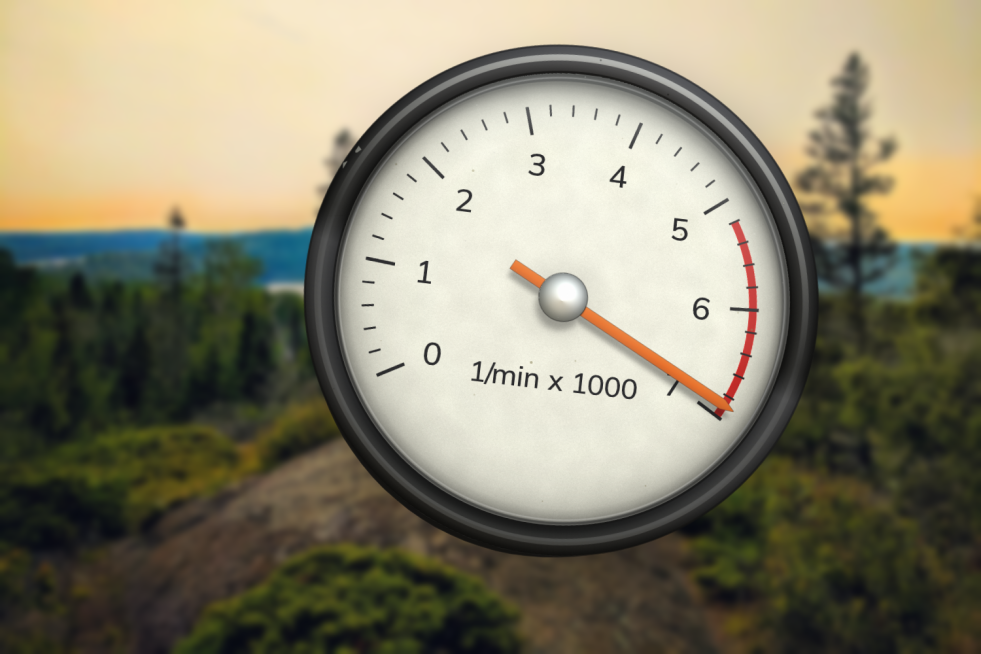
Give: 6900 rpm
